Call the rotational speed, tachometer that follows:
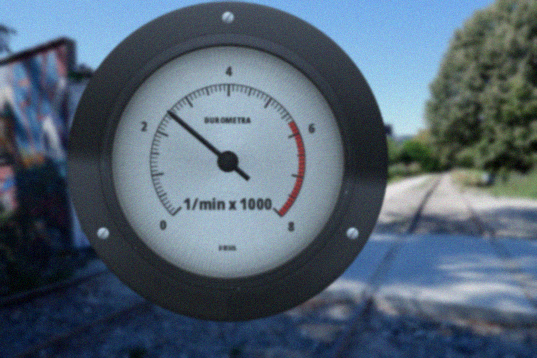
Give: 2500 rpm
